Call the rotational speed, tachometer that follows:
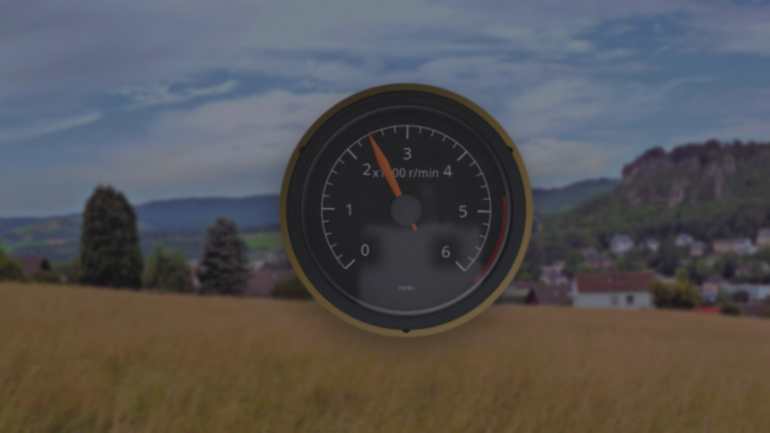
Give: 2400 rpm
